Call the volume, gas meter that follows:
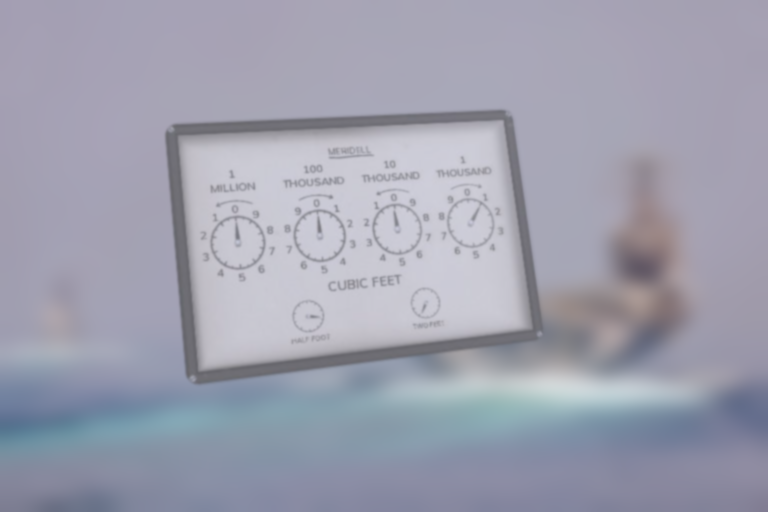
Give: 100 ft³
